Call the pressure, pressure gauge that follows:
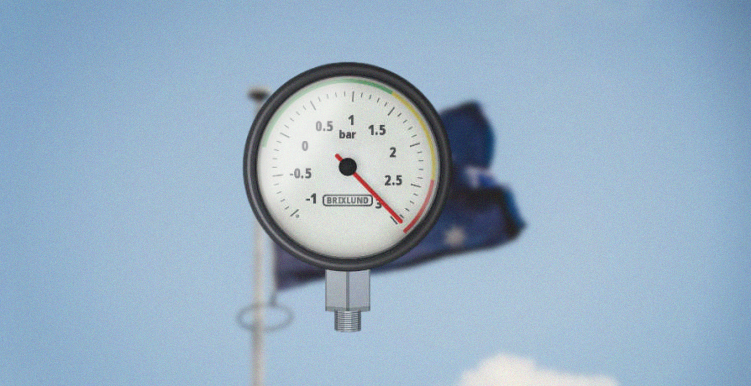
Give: 2.95 bar
